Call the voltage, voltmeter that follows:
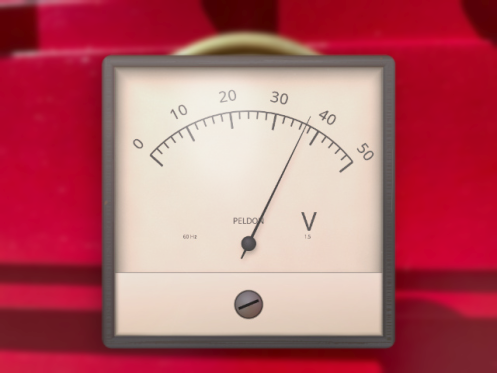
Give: 37 V
